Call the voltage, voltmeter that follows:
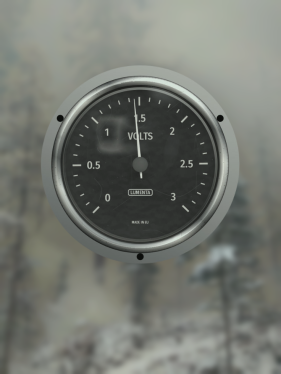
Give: 1.45 V
